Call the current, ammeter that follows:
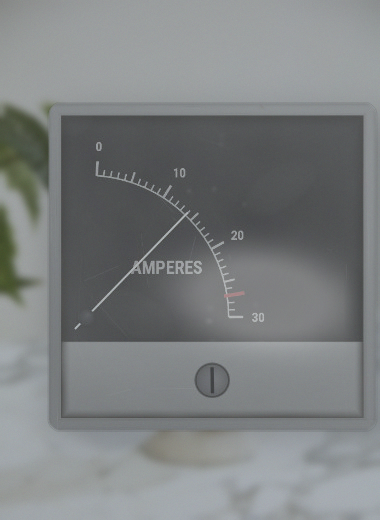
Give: 14 A
